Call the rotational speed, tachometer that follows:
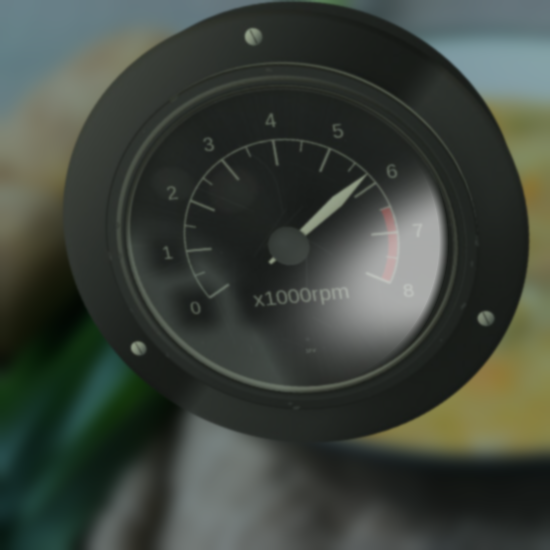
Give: 5750 rpm
